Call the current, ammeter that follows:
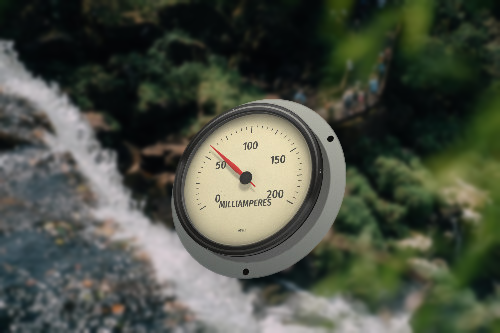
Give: 60 mA
